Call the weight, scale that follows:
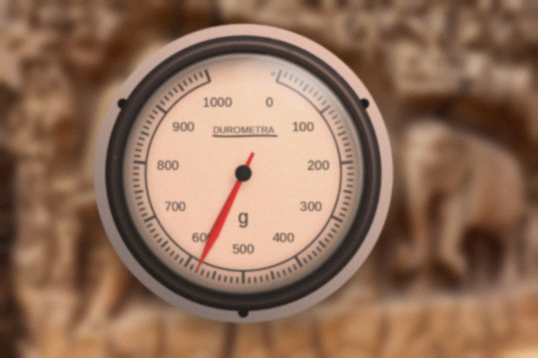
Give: 580 g
